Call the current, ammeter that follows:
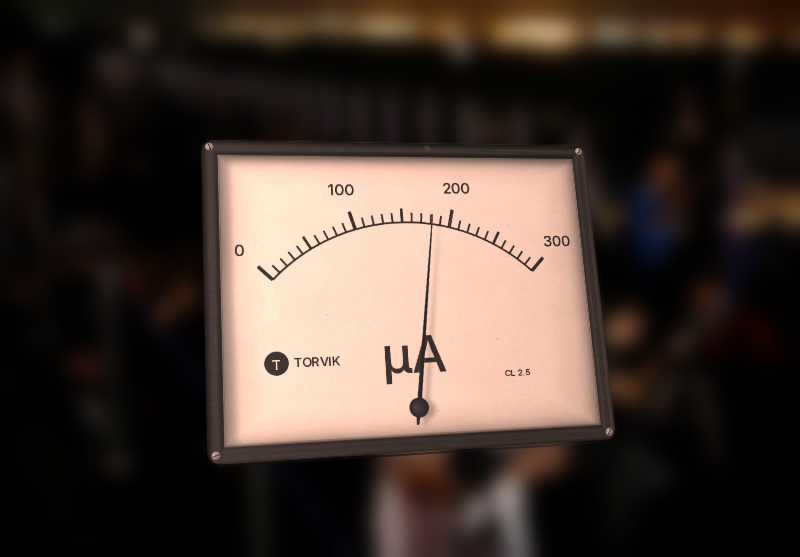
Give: 180 µA
